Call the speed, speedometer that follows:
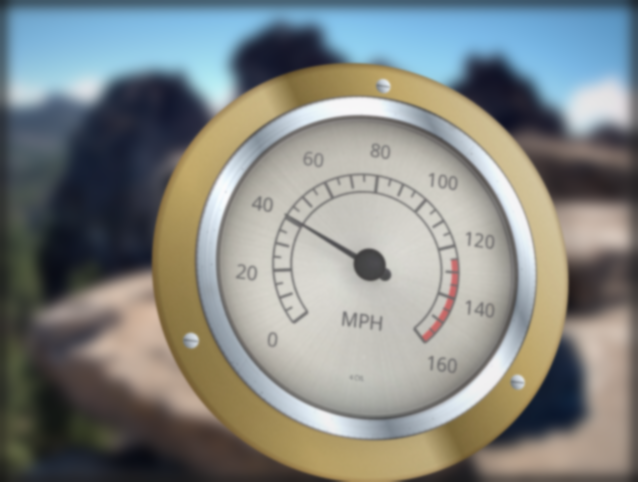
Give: 40 mph
